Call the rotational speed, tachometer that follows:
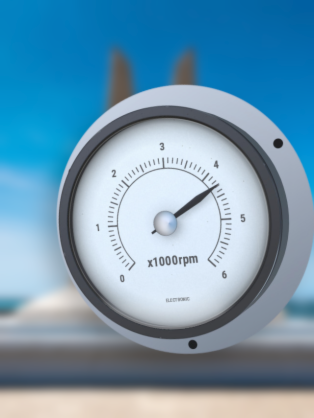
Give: 4300 rpm
